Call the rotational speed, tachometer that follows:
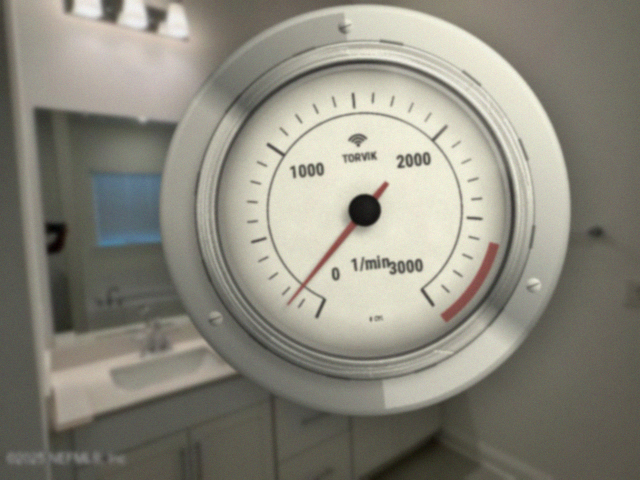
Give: 150 rpm
